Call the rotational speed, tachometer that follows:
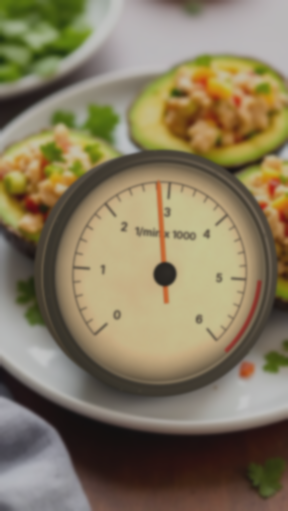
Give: 2800 rpm
